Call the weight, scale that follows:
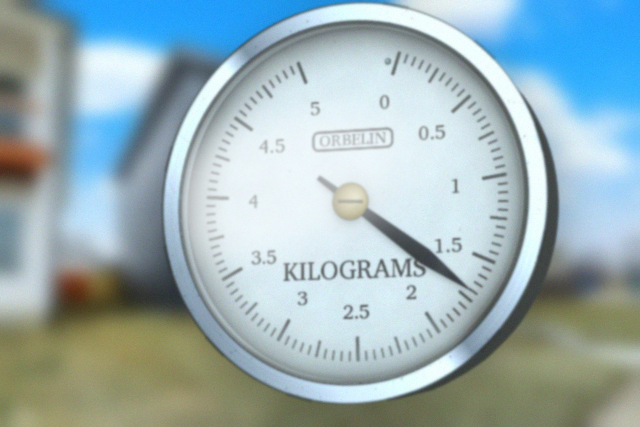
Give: 1.7 kg
